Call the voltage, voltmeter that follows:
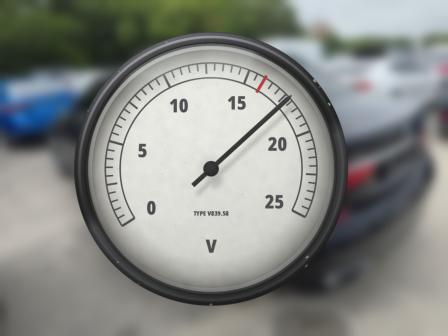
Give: 17.75 V
